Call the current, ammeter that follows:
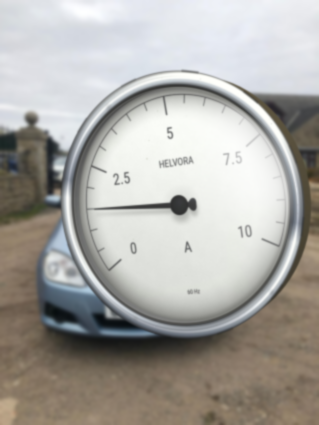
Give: 1.5 A
